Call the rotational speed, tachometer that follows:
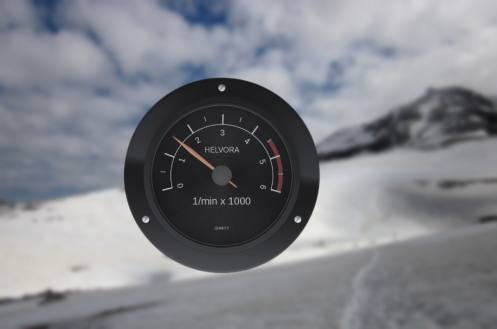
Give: 1500 rpm
